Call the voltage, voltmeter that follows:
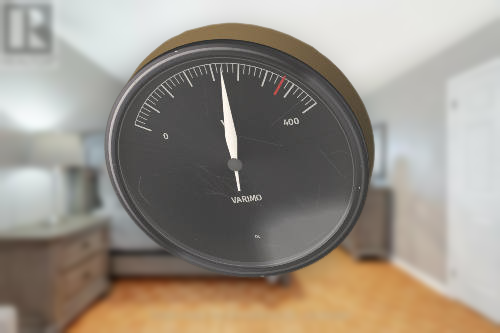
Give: 220 V
